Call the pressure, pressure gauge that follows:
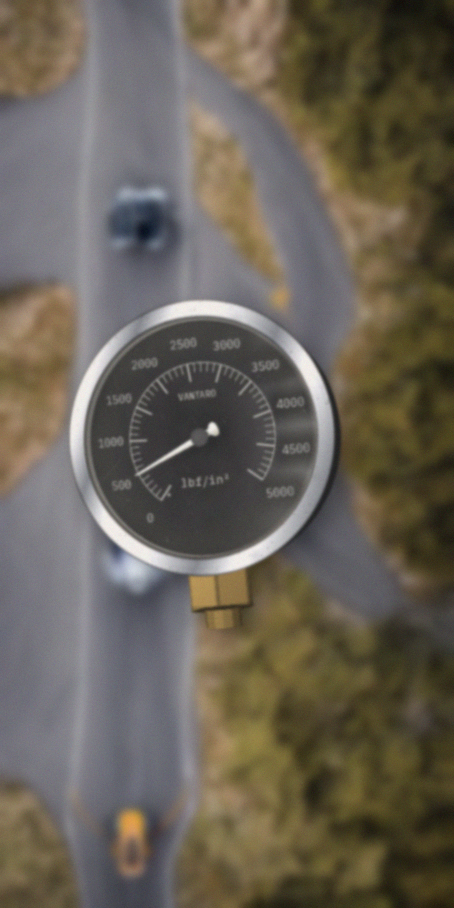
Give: 500 psi
